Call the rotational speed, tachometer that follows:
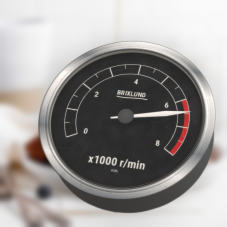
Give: 6500 rpm
